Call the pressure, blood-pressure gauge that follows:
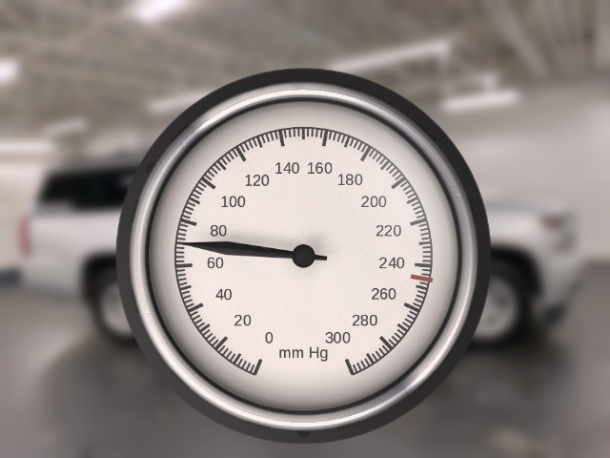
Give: 70 mmHg
